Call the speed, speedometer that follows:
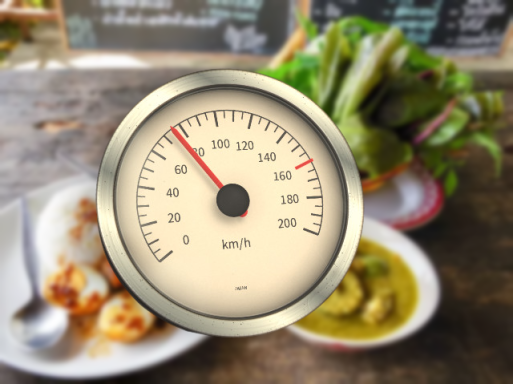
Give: 75 km/h
